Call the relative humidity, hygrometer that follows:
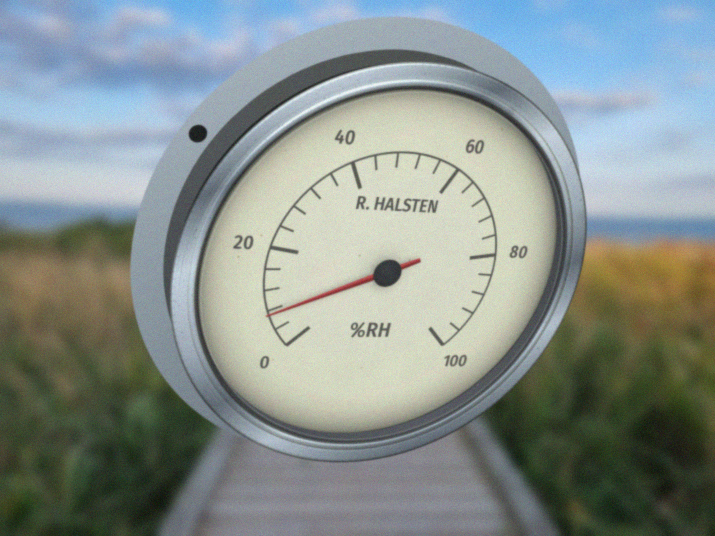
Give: 8 %
